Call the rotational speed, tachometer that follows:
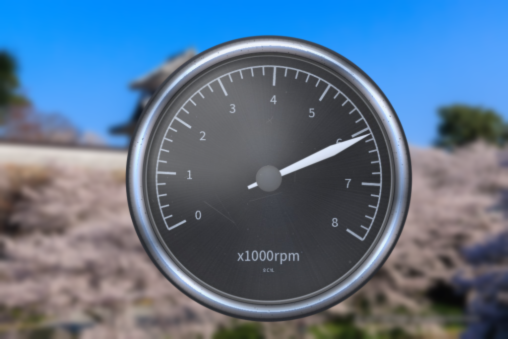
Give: 6100 rpm
